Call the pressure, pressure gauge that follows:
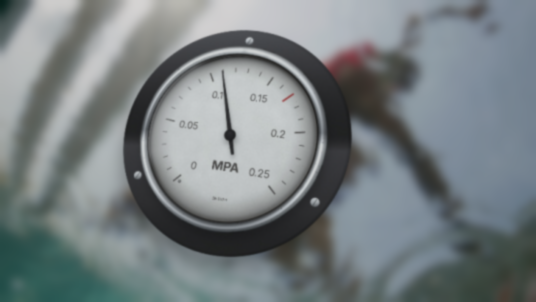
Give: 0.11 MPa
